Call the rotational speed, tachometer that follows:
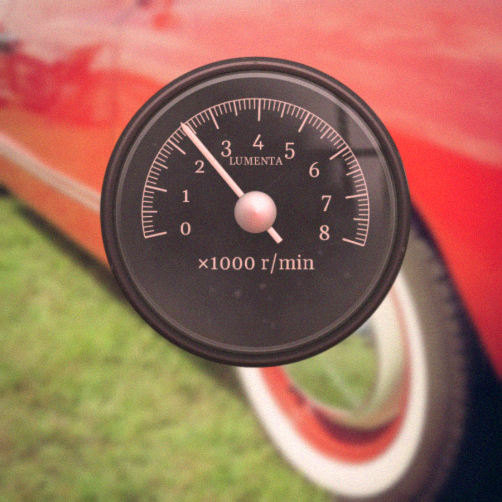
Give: 2400 rpm
